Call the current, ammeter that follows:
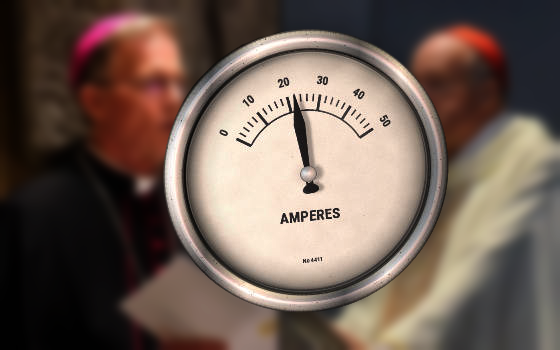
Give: 22 A
